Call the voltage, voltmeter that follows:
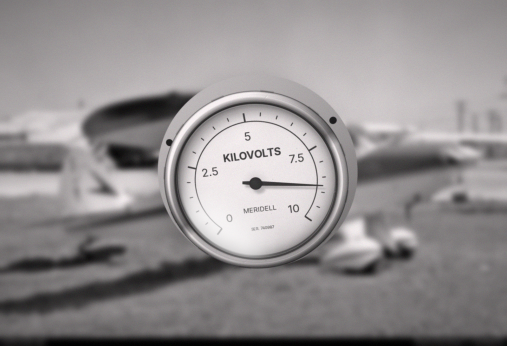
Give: 8.75 kV
